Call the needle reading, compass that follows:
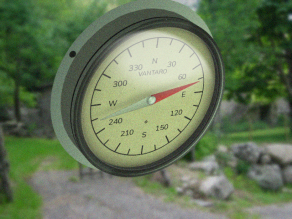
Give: 75 °
